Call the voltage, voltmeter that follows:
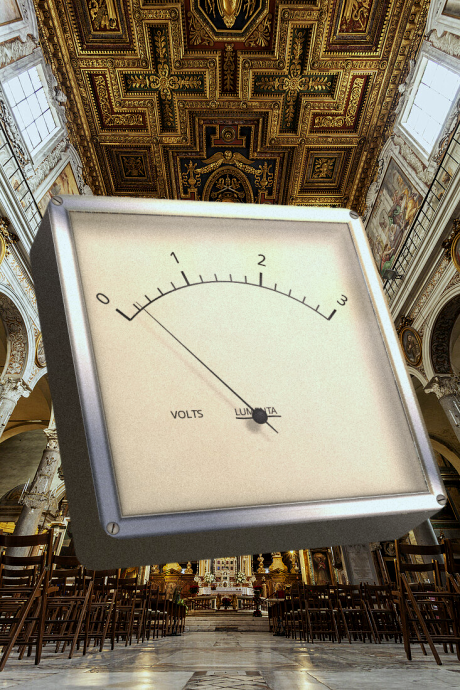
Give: 0.2 V
